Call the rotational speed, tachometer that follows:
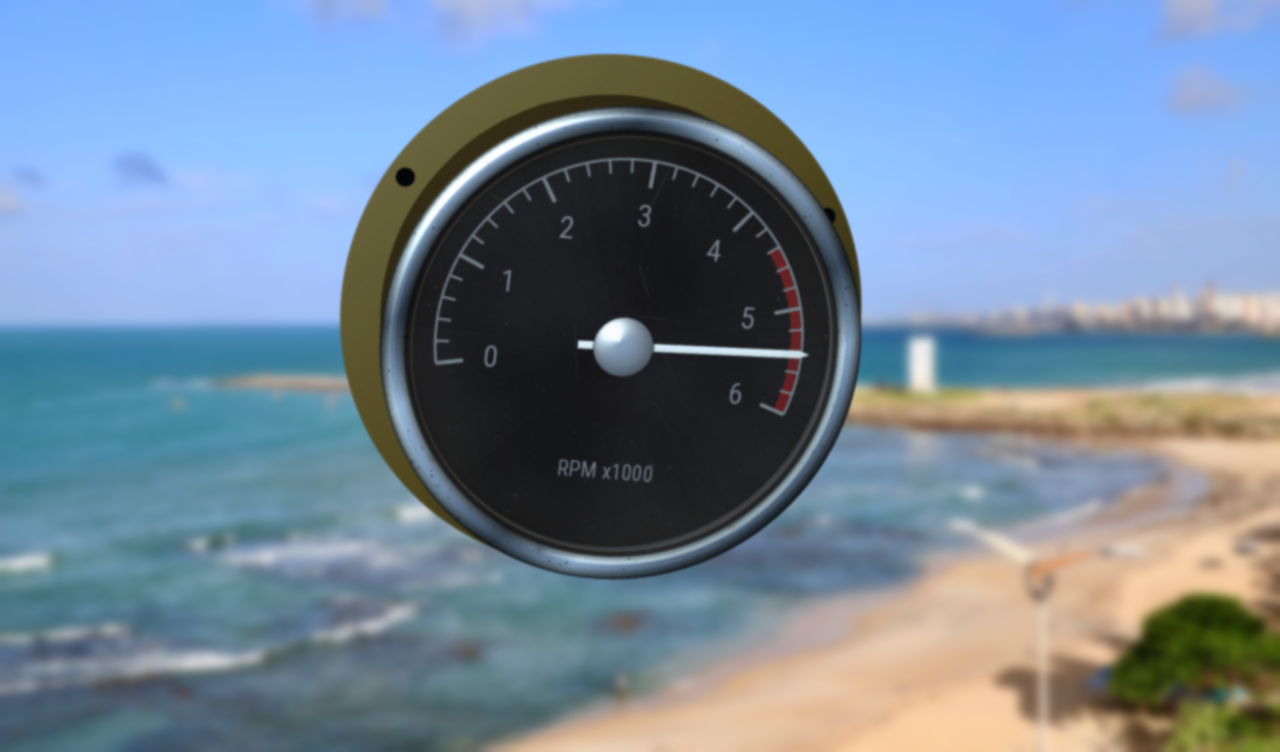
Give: 5400 rpm
